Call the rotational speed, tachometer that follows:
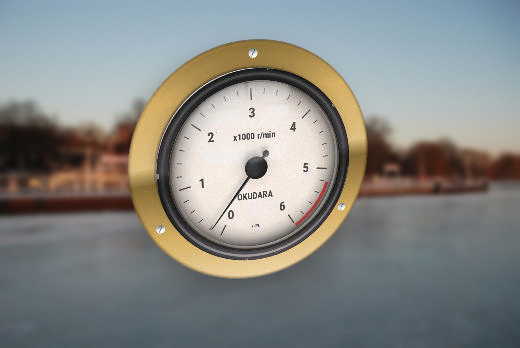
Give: 200 rpm
